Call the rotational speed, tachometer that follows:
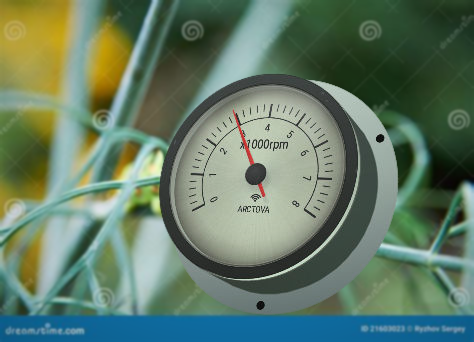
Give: 3000 rpm
